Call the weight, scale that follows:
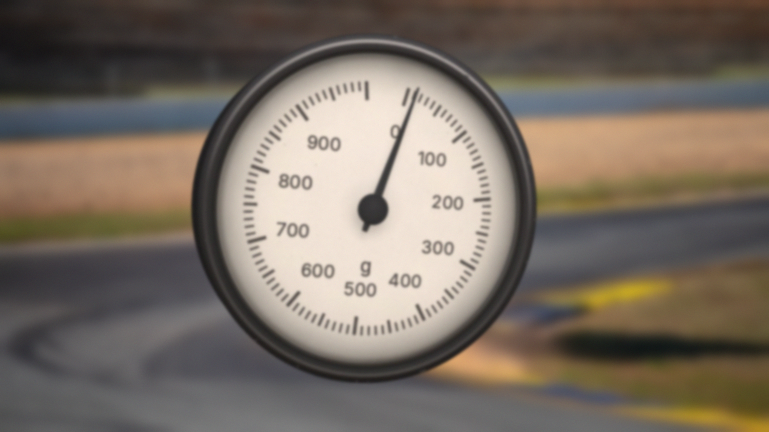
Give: 10 g
